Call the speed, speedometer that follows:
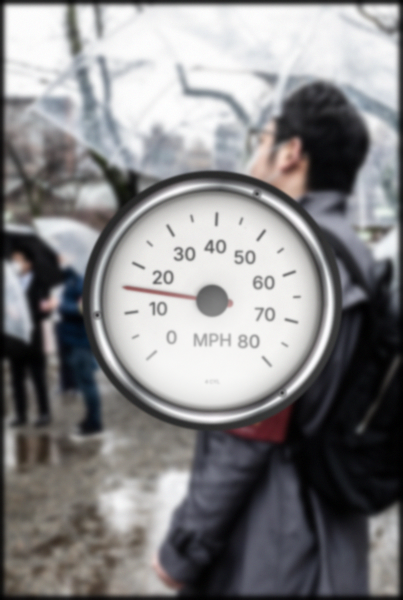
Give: 15 mph
